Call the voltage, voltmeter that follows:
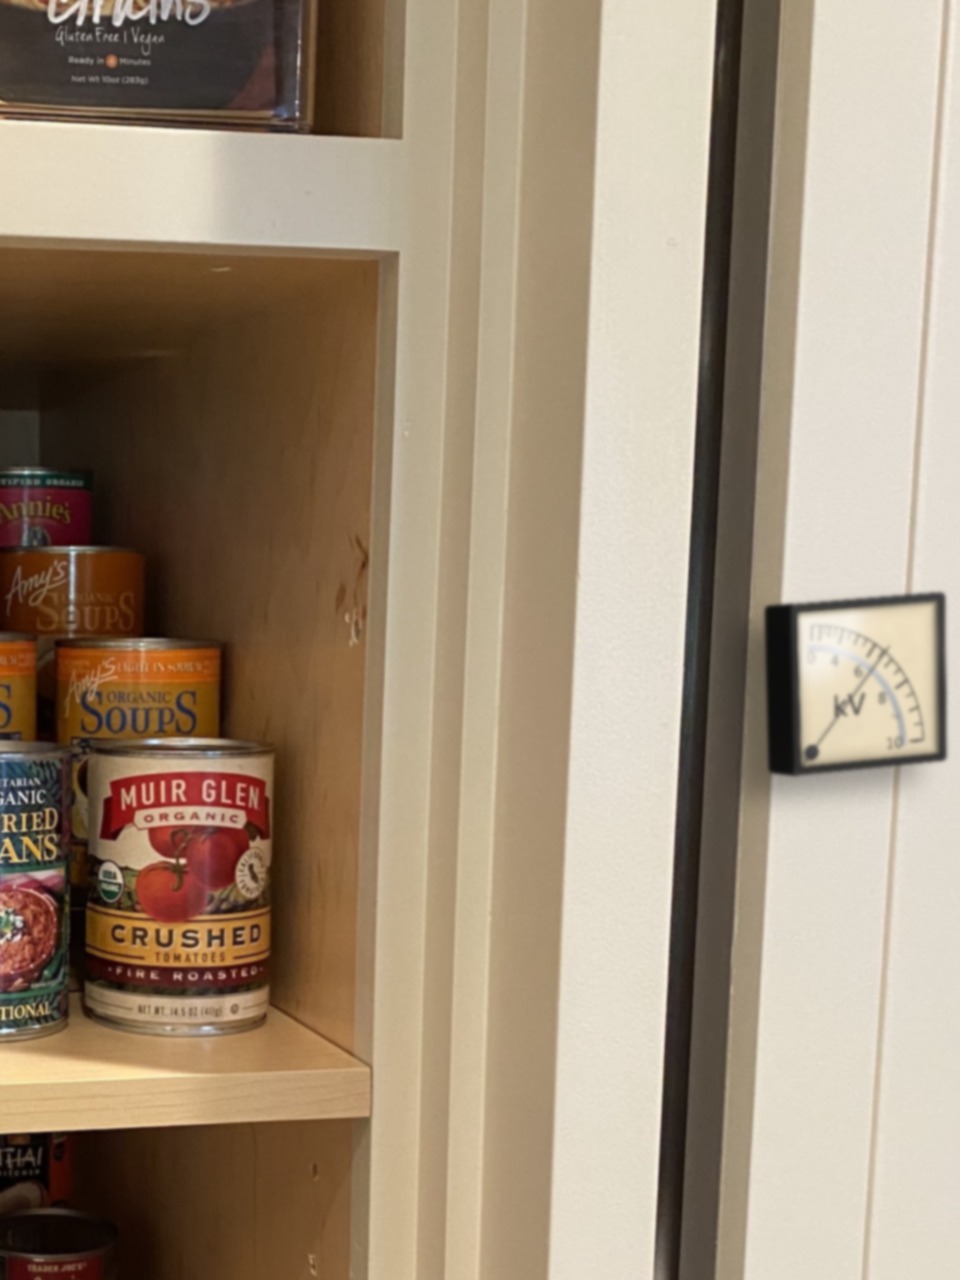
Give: 6.5 kV
